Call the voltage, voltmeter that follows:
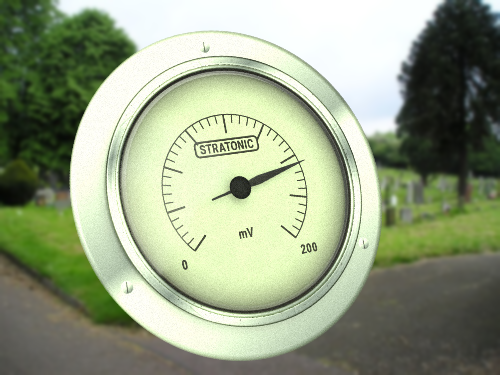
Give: 155 mV
